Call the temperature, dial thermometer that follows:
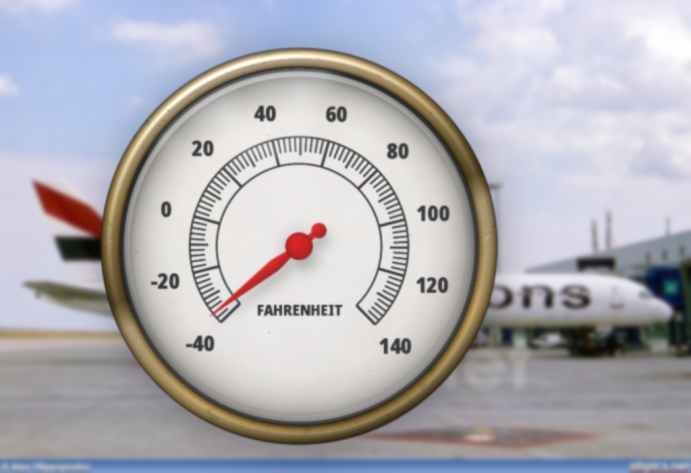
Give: -36 °F
